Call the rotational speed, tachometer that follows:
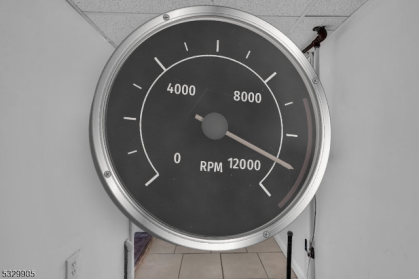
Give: 11000 rpm
